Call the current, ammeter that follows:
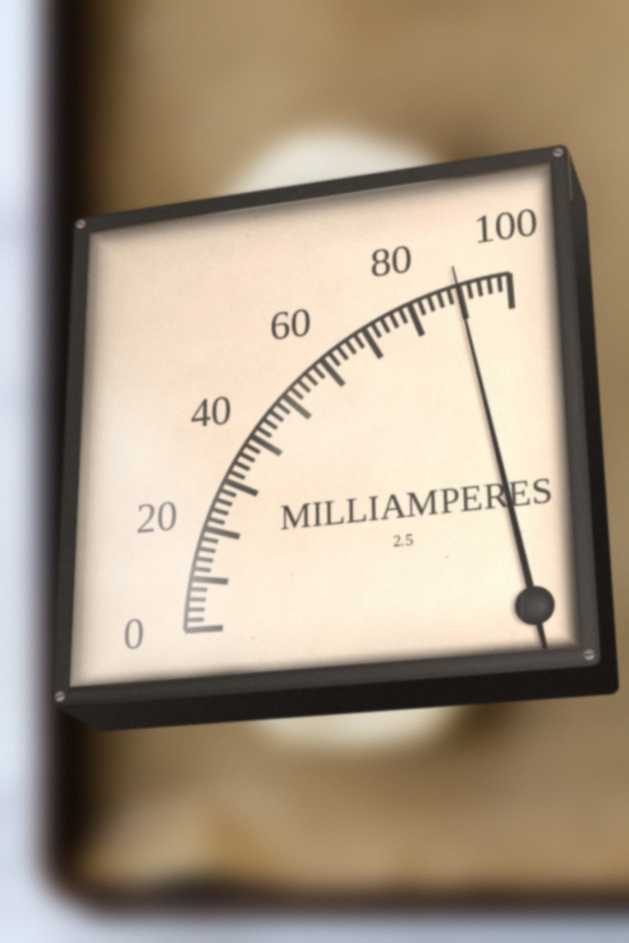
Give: 90 mA
